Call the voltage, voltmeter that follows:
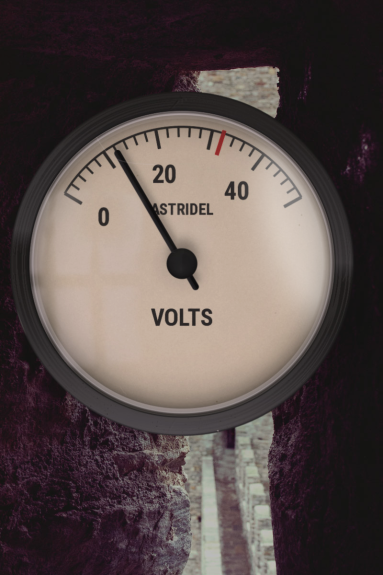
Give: 12 V
